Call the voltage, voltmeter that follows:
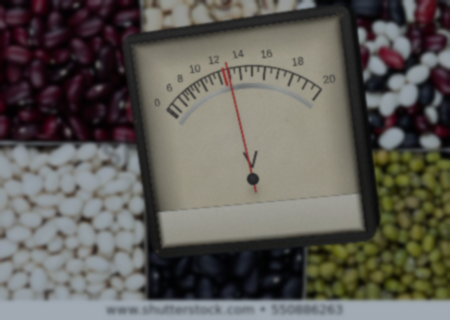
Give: 13 V
